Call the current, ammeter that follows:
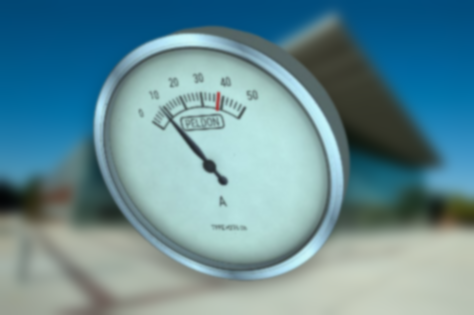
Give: 10 A
